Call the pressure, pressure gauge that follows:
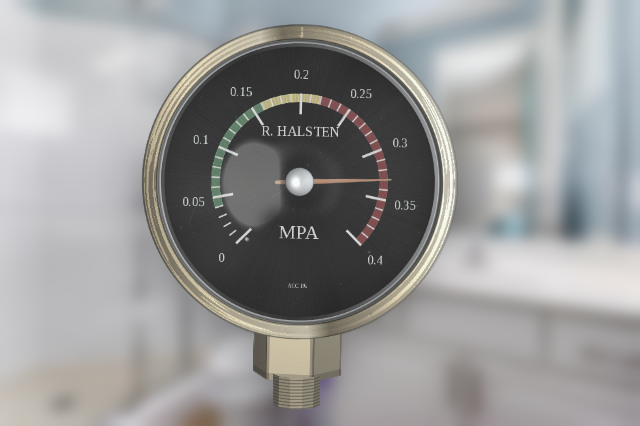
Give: 0.33 MPa
